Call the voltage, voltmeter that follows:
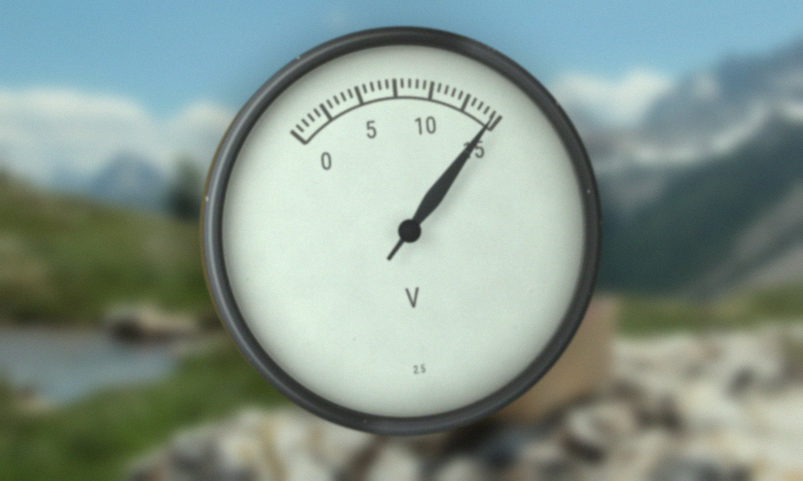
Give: 14.5 V
